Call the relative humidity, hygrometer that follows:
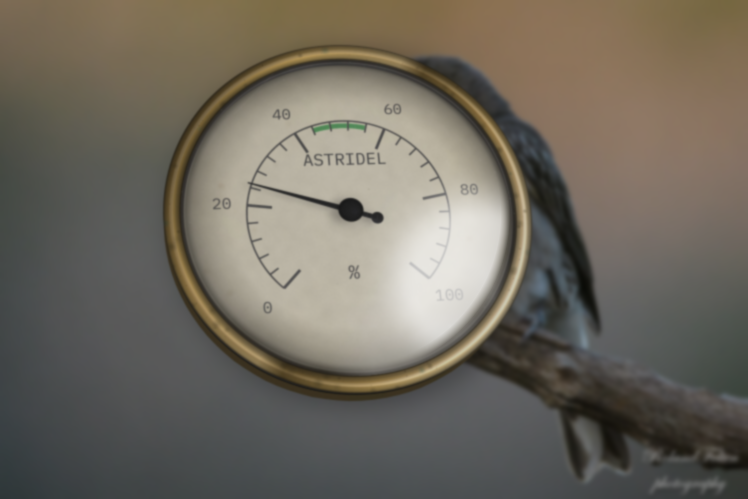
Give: 24 %
